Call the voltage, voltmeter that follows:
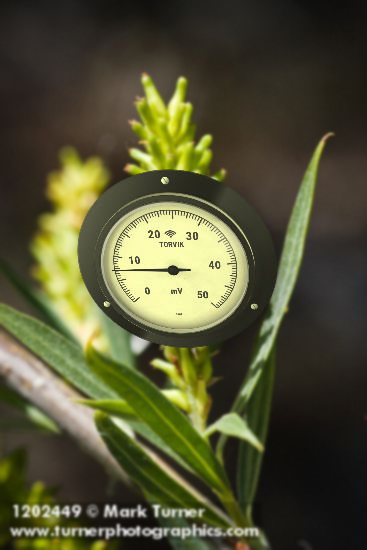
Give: 7.5 mV
